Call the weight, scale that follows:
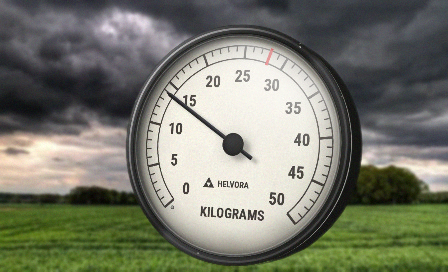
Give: 14 kg
